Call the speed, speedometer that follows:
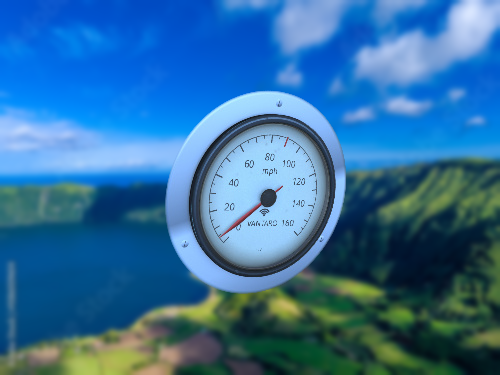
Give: 5 mph
